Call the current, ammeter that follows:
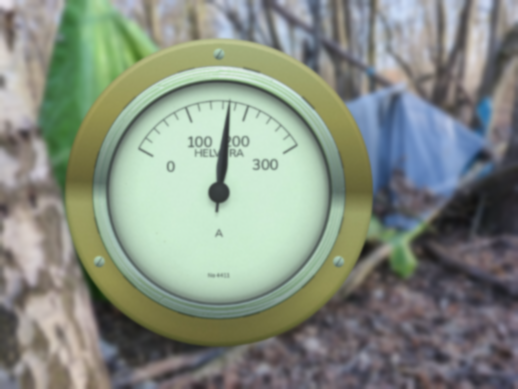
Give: 170 A
